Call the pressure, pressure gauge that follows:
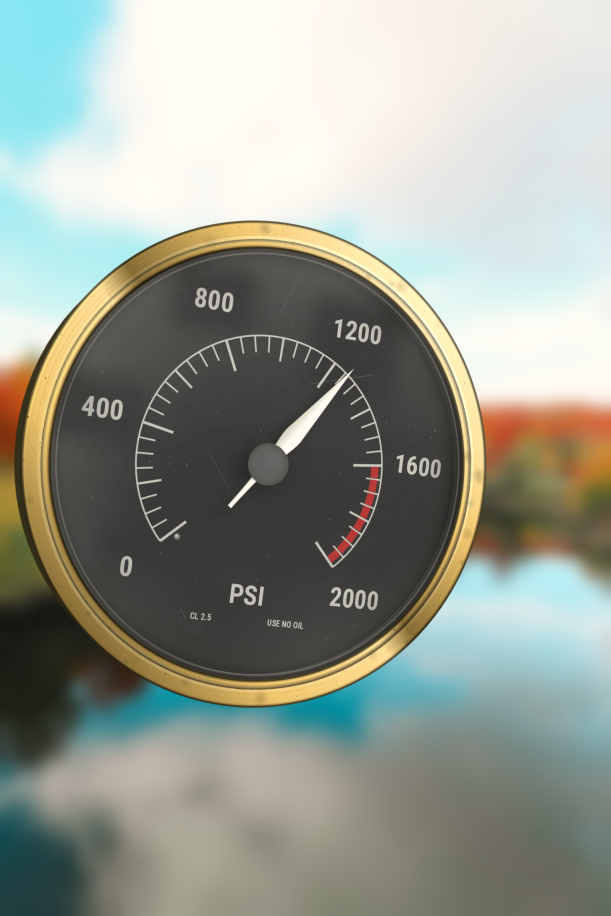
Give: 1250 psi
